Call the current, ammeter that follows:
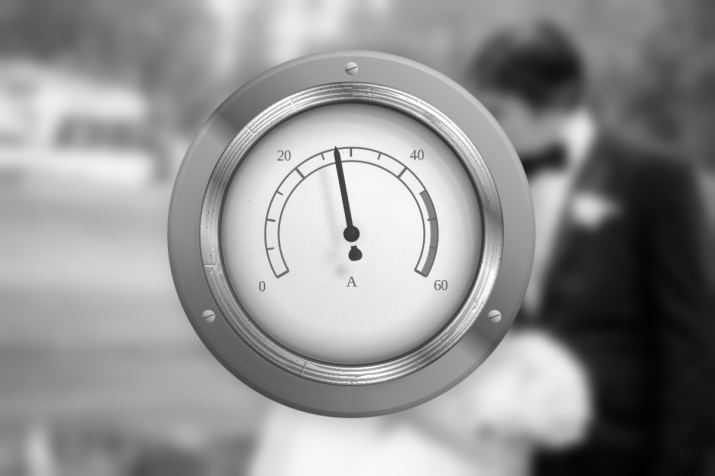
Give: 27.5 A
